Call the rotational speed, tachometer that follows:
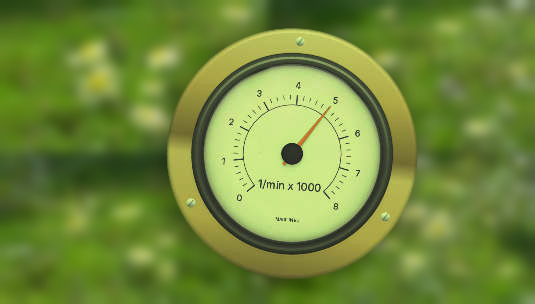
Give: 5000 rpm
